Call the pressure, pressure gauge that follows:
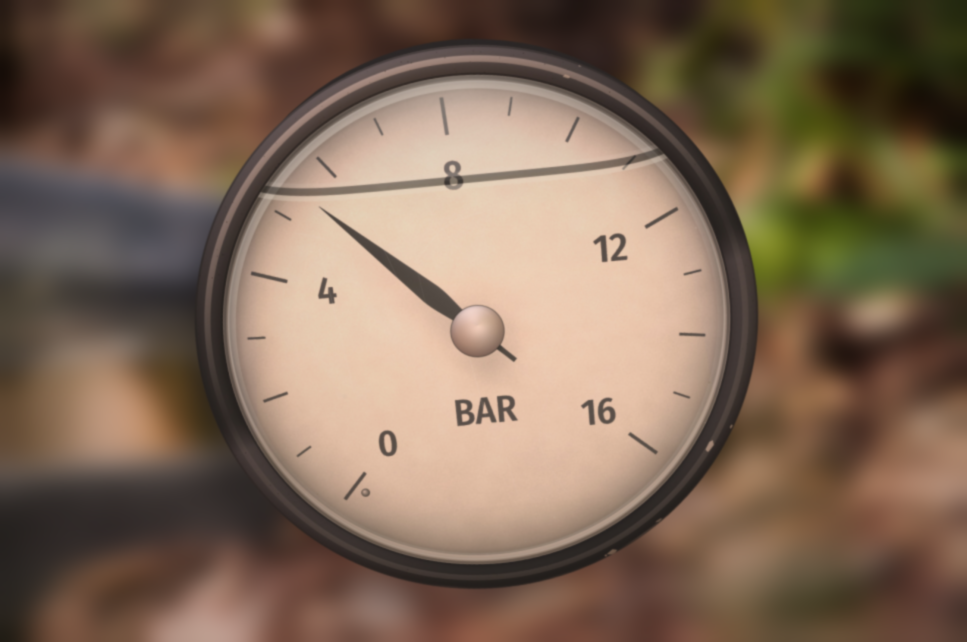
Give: 5.5 bar
